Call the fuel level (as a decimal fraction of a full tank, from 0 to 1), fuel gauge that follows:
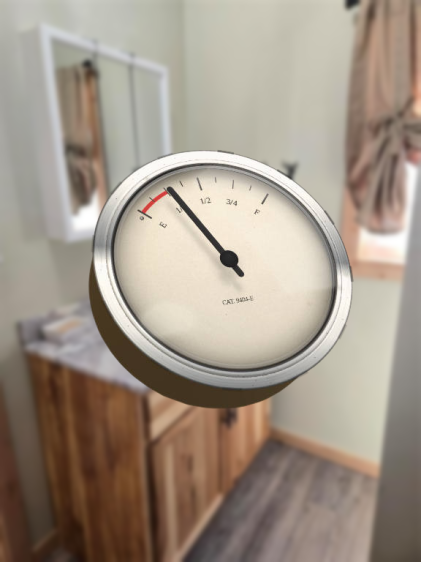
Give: 0.25
